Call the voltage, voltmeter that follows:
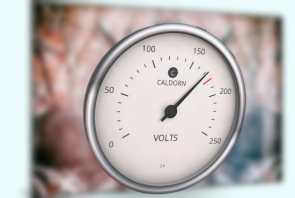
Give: 170 V
